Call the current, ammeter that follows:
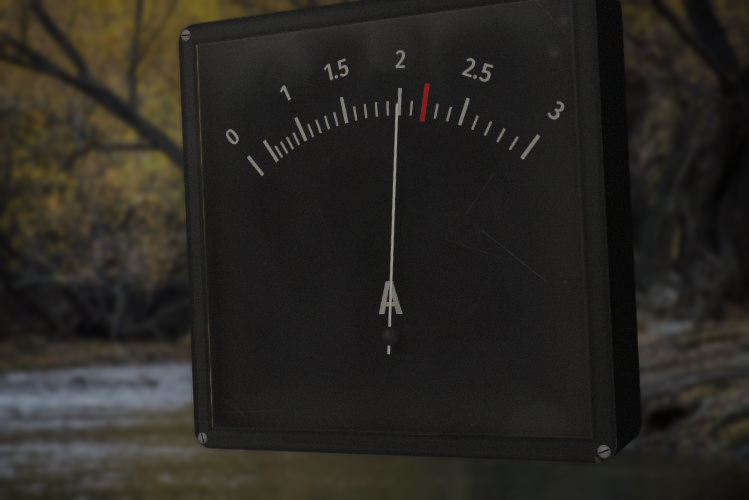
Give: 2 A
